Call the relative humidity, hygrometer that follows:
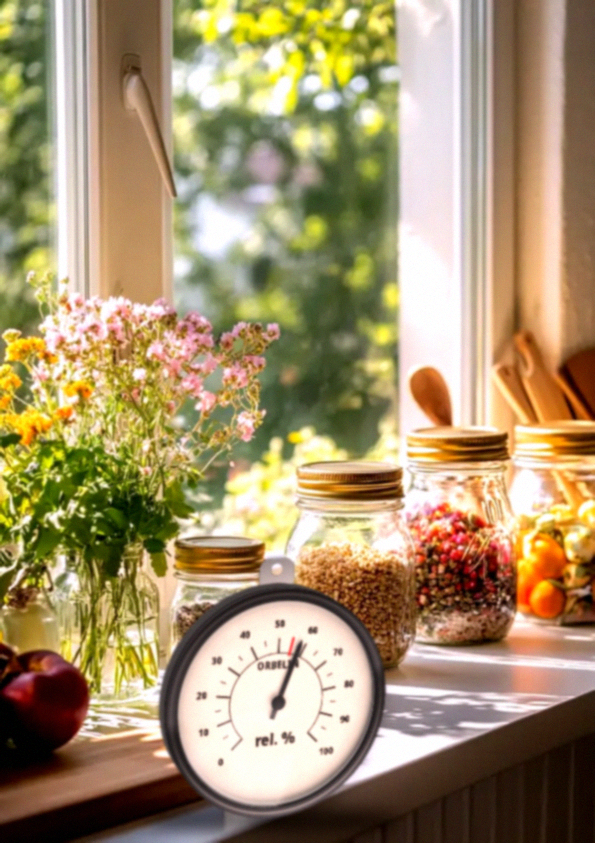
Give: 57.5 %
